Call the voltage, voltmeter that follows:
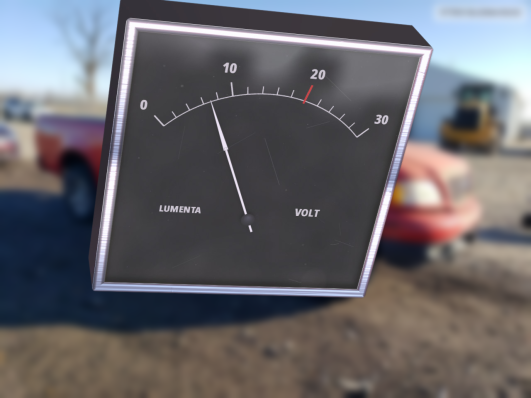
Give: 7 V
